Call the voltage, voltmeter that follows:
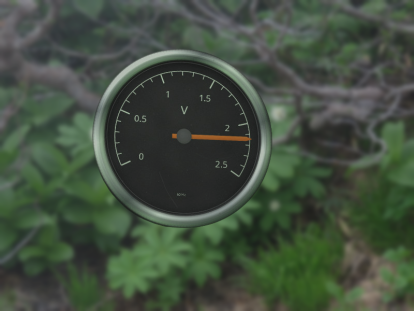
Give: 2.15 V
